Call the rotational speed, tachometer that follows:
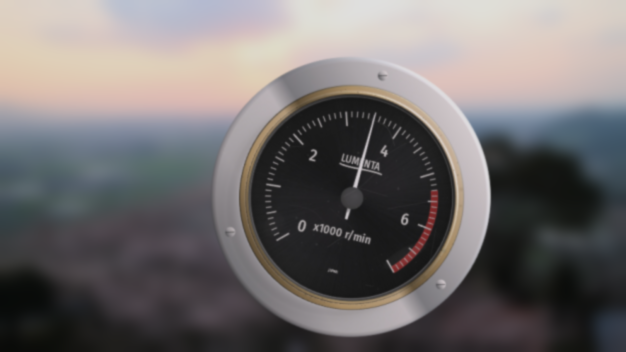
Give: 3500 rpm
